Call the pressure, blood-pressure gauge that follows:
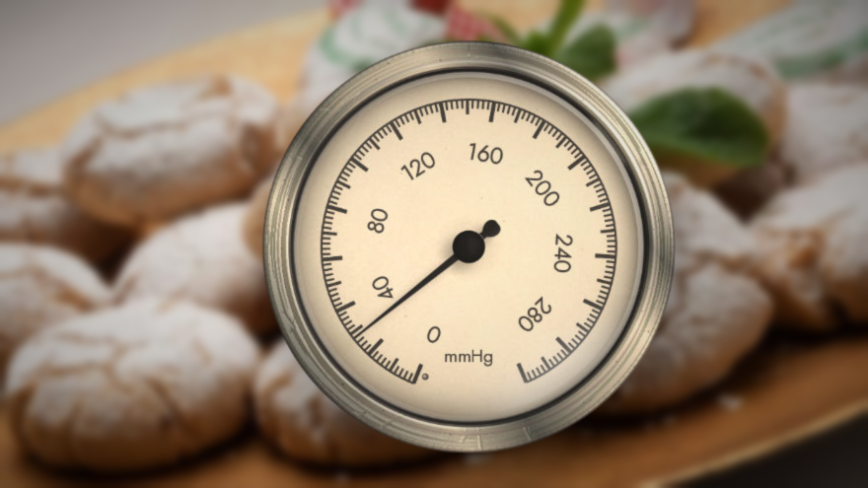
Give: 28 mmHg
